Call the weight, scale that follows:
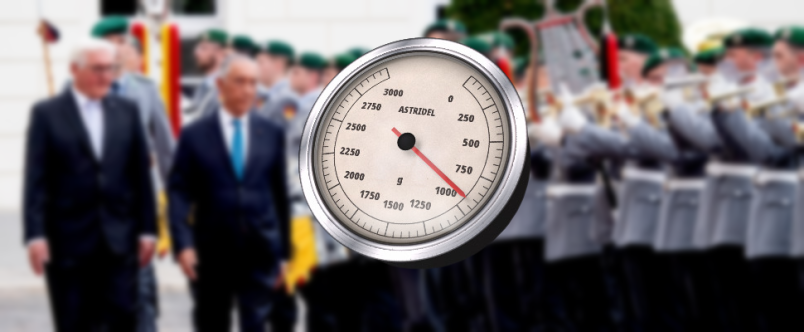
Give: 925 g
